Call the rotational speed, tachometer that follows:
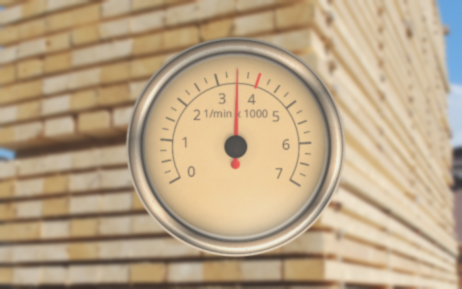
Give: 3500 rpm
